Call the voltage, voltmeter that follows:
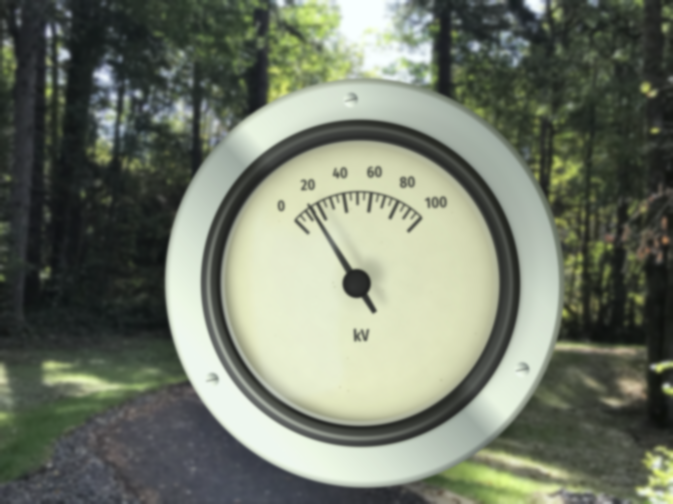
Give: 15 kV
